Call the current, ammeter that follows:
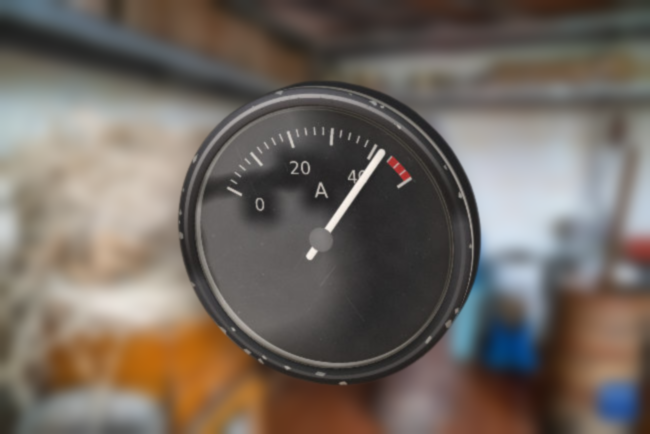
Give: 42 A
